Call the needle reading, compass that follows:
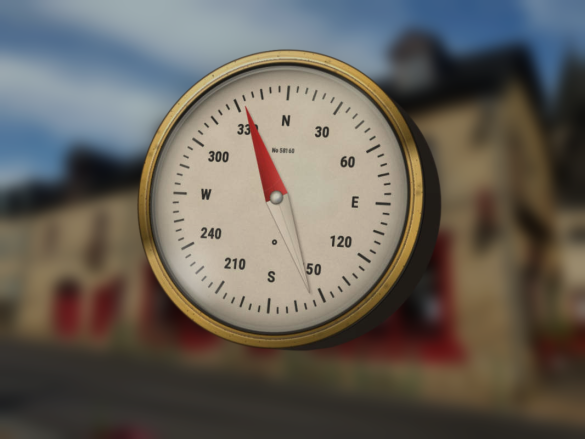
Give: 335 °
